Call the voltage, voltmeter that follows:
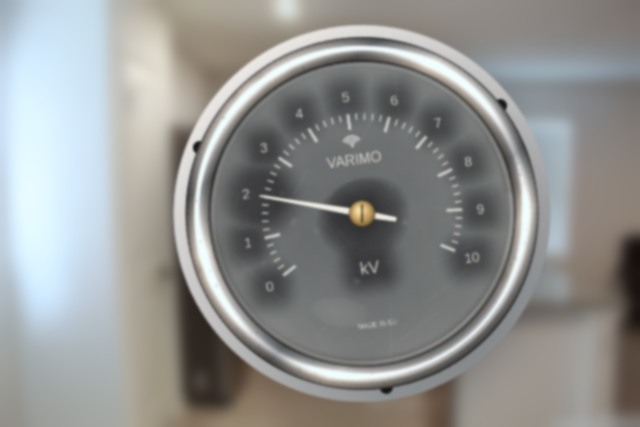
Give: 2 kV
